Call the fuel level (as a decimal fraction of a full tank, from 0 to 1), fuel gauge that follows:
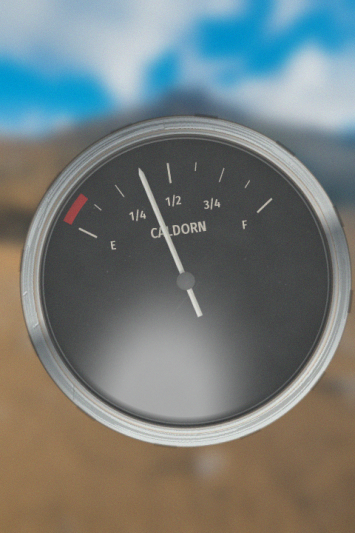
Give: 0.375
